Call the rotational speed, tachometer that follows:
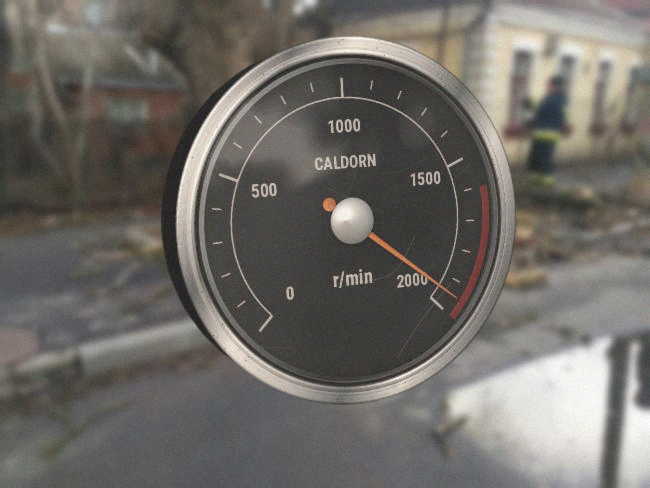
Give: 1950 rpm
